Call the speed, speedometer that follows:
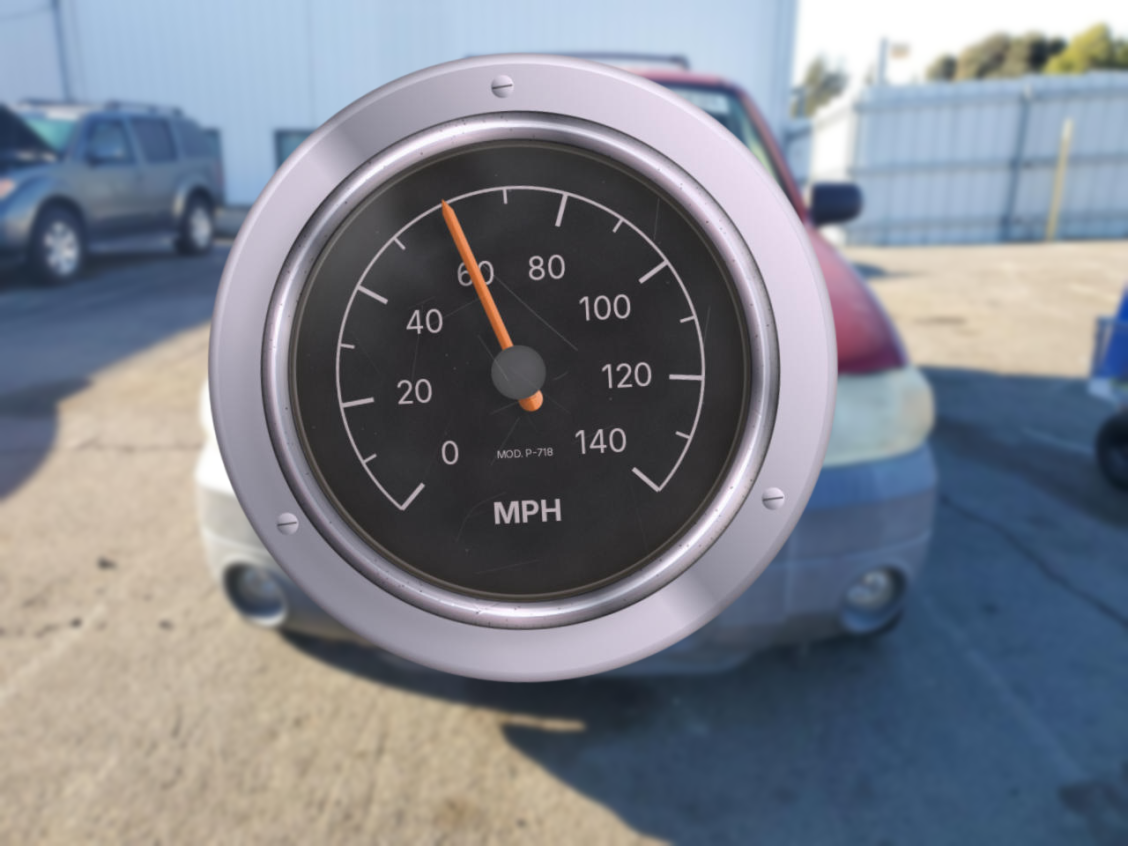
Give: 60 mph
